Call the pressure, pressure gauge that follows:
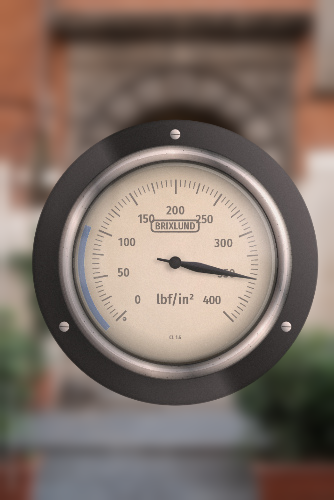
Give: 350 psi
